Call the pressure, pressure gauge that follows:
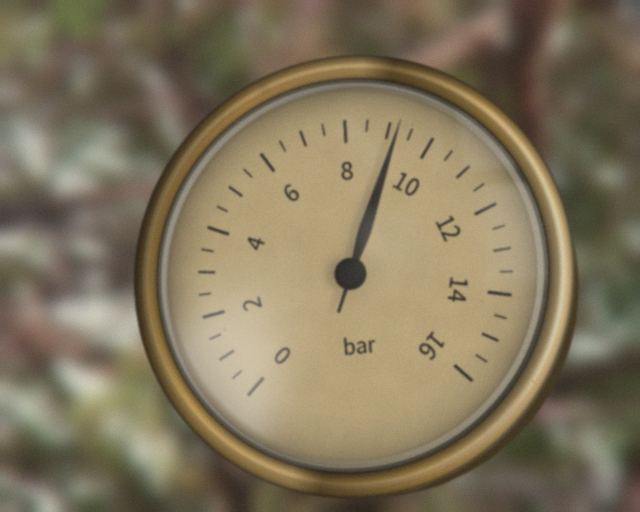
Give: 9.25 bar
